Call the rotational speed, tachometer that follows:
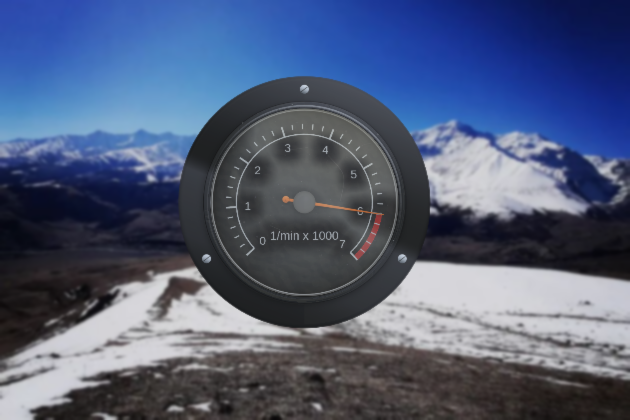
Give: 6000 rpm
